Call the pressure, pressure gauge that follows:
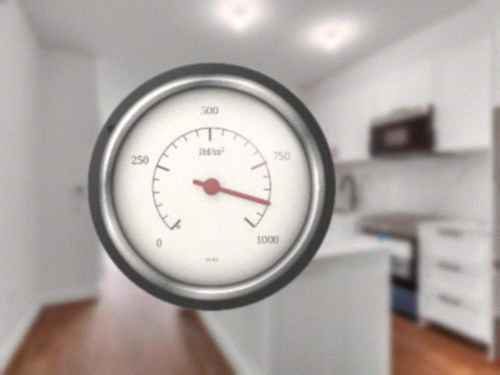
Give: 900 psi
